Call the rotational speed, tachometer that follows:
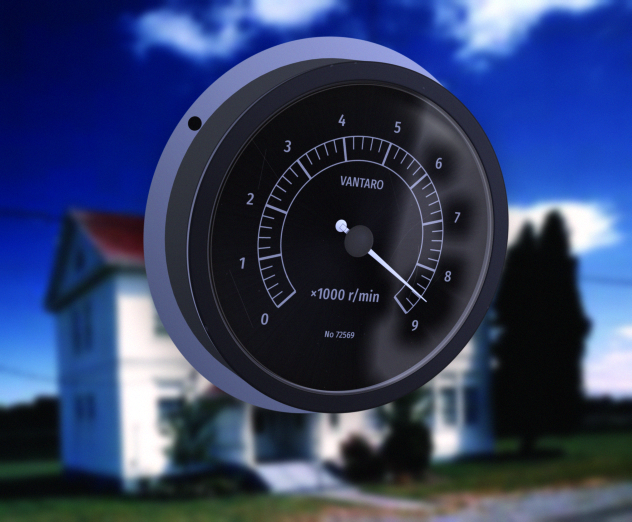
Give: 8600 rpm
